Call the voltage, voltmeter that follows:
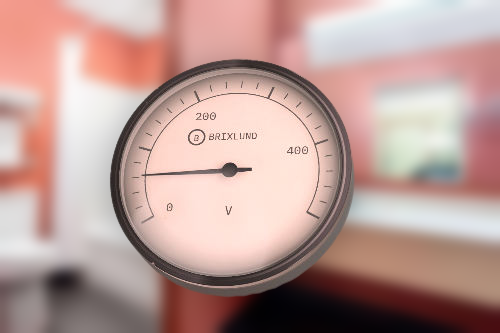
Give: 60 V
